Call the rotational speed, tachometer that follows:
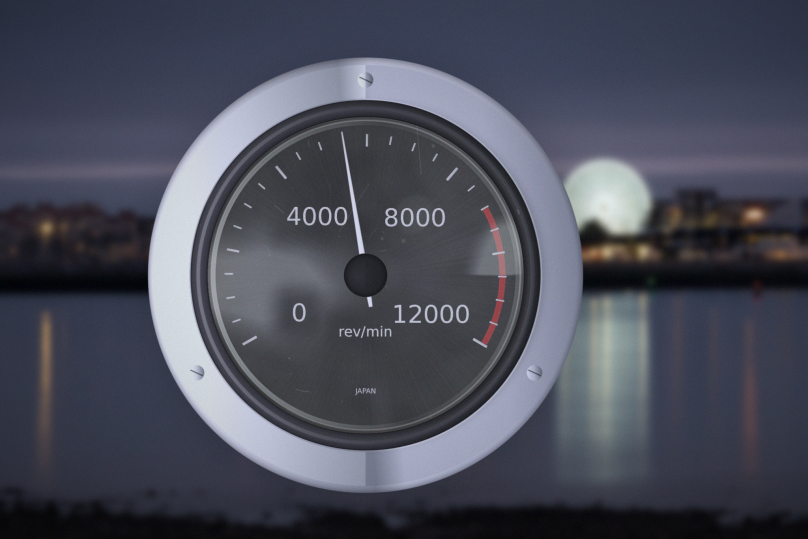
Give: 5500 rpm
